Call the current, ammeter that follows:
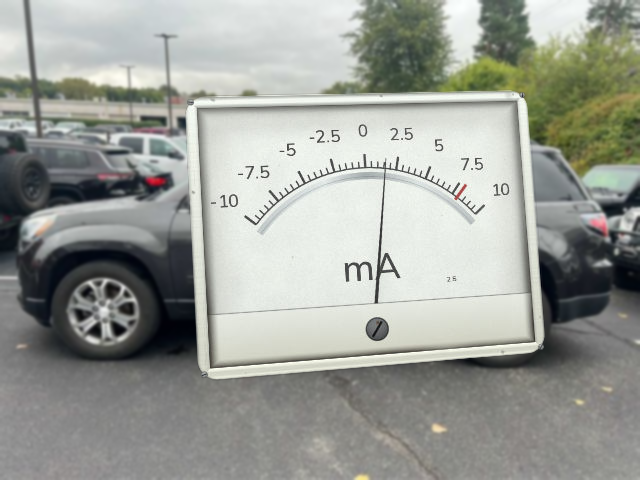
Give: 1.5 mA
